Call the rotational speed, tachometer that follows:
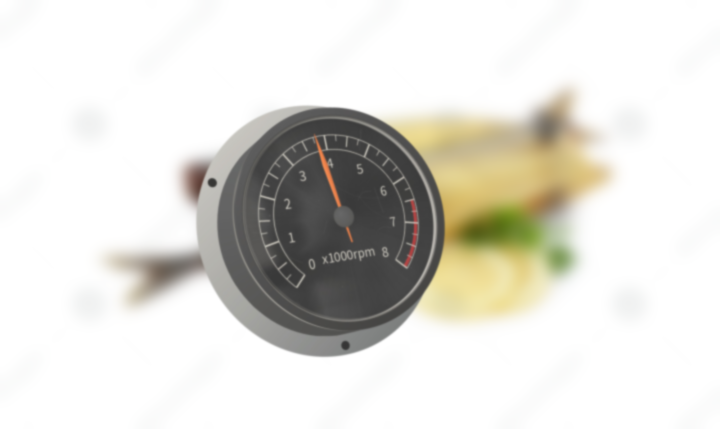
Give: 3750 rpm
